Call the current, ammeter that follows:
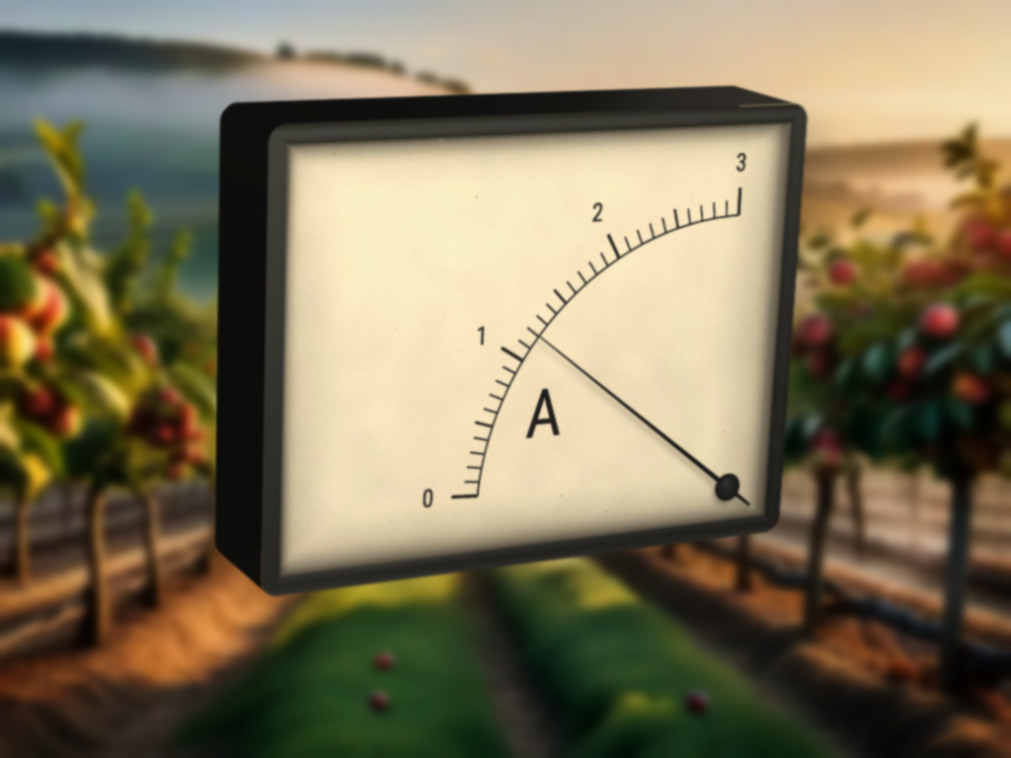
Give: 1.2 A
